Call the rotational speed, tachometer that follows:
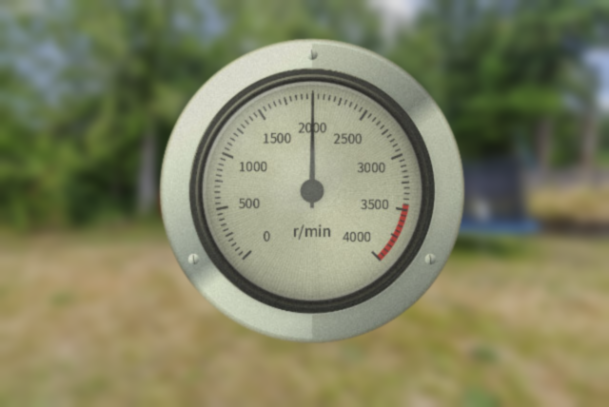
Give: 2000 rpm
